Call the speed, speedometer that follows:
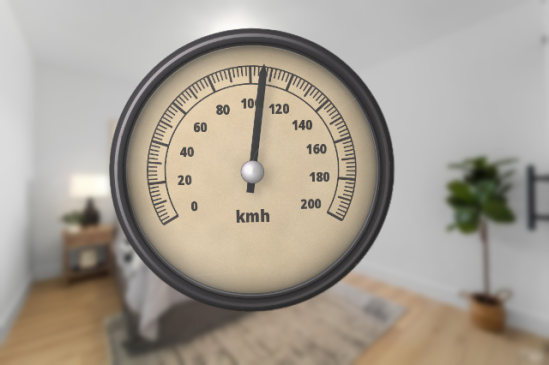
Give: 106 km/h
